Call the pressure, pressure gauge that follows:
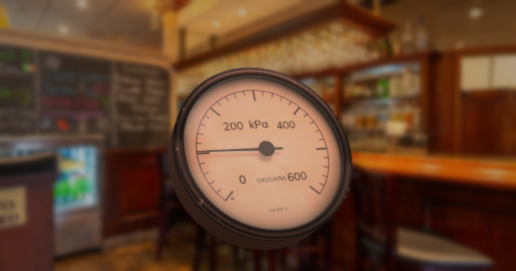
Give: 100 kPa
